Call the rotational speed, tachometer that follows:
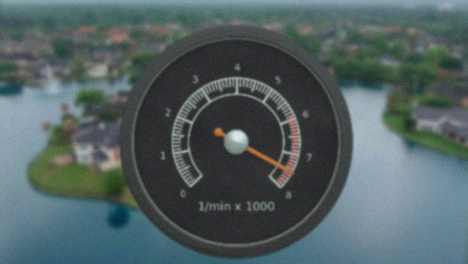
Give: 7500 rpm
